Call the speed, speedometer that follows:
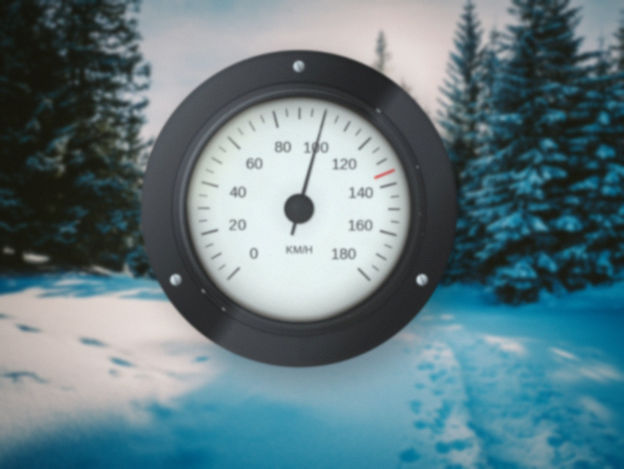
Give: 100 km/h
